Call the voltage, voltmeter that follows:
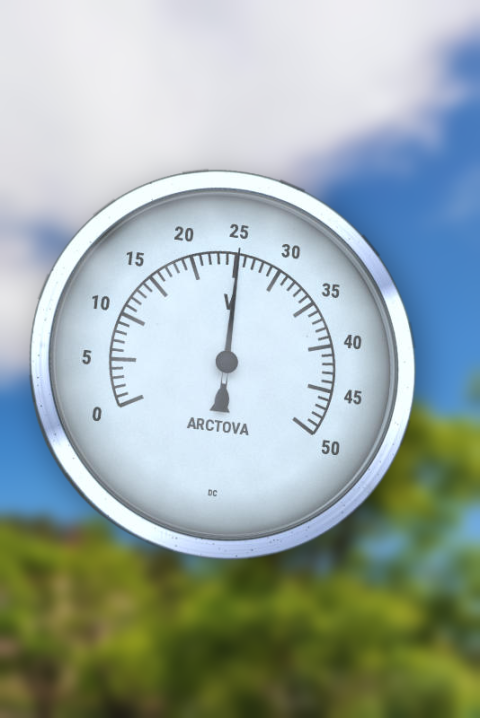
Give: 25 V
